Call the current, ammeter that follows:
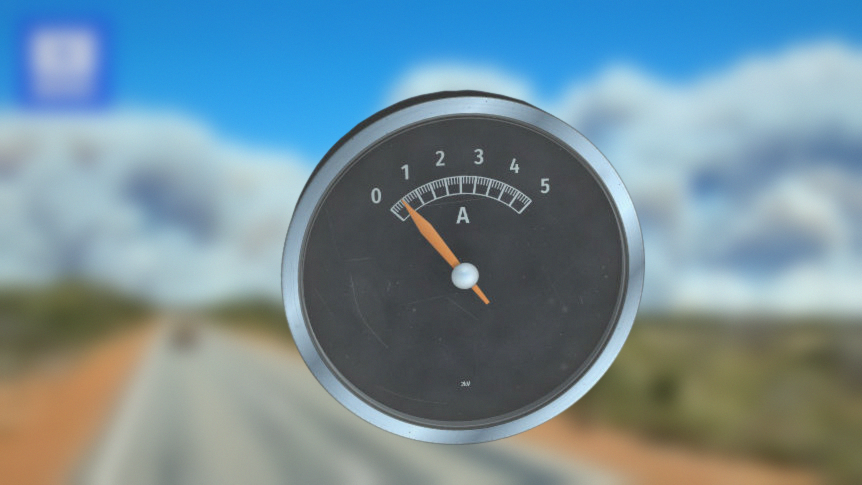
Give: 0.5 A
